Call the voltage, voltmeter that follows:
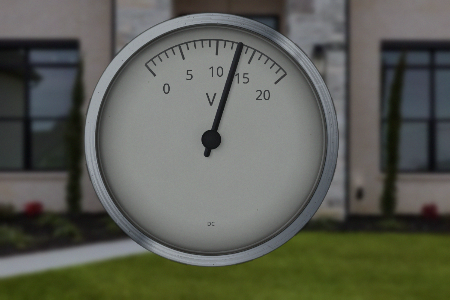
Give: 13 V
